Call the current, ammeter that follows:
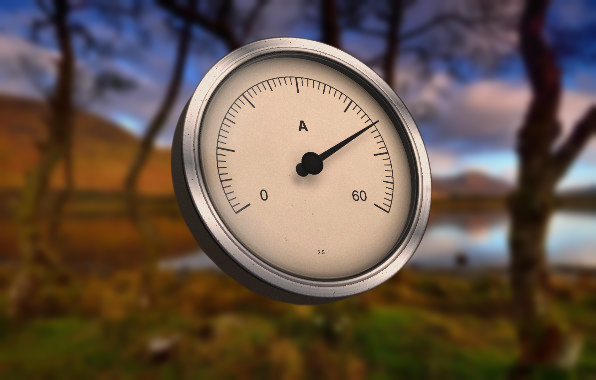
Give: 45 A
